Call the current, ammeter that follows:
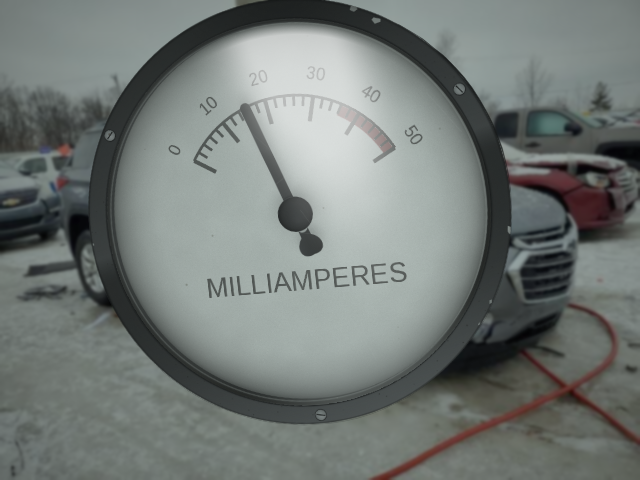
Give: 16 mA
